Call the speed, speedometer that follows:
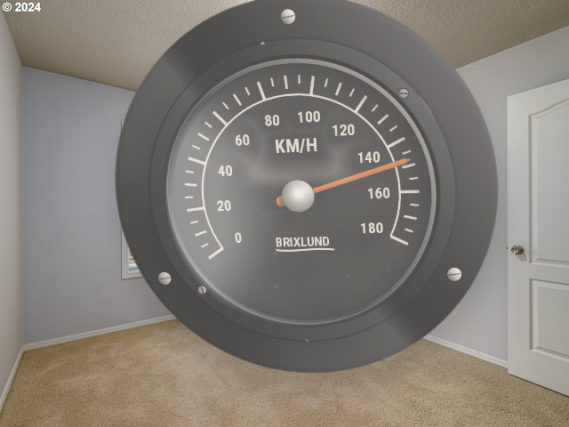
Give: 147.5 km/h
